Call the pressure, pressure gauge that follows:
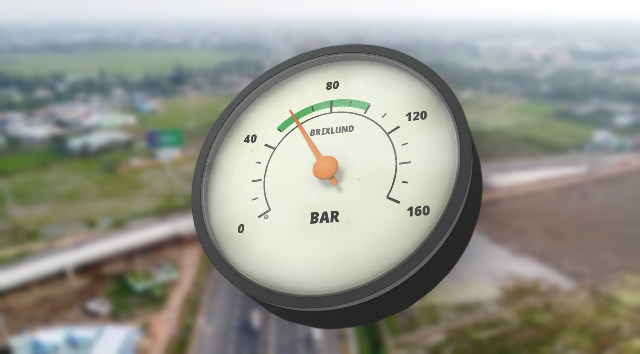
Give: 60 bar
